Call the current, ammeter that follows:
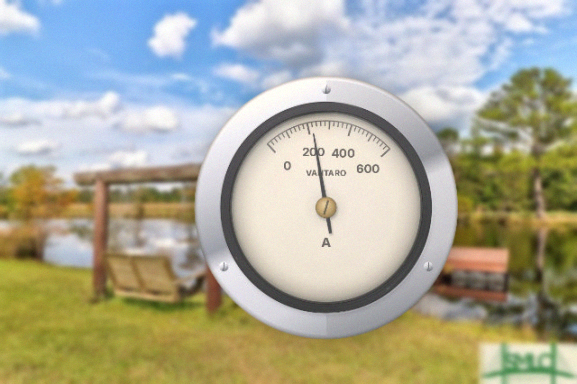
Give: 220 A
